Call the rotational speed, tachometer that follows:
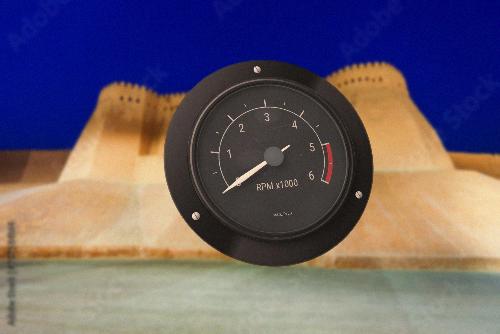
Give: 0 rpm
